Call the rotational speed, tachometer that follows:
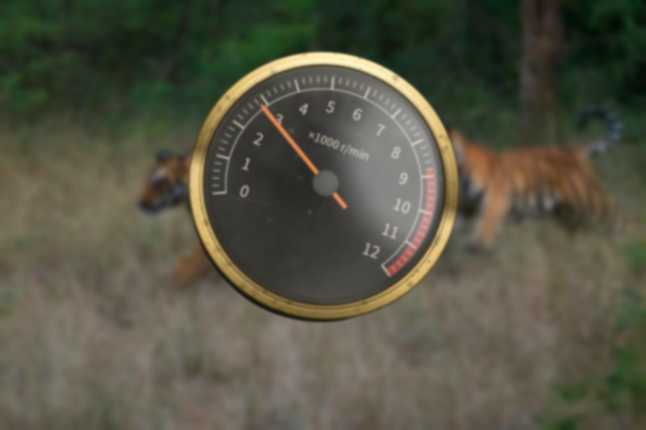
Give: 2800 rpm
